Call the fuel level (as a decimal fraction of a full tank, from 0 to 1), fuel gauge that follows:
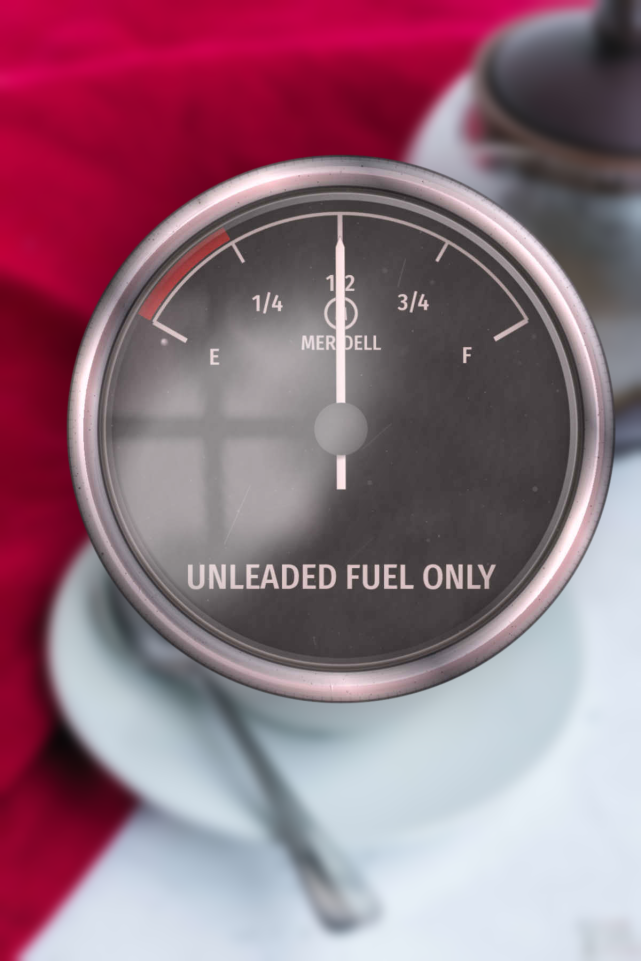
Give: 0.5
